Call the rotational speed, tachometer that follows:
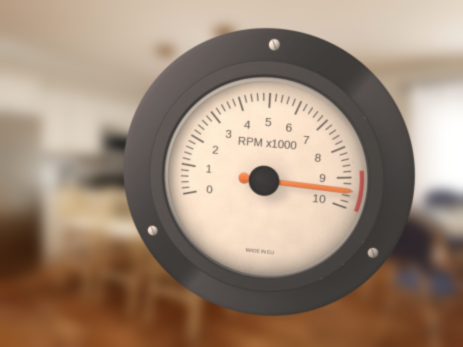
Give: 9400 rpm
